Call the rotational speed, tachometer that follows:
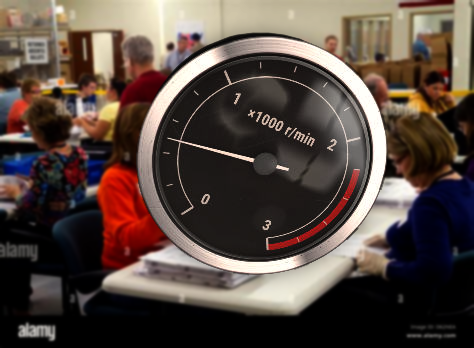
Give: 500 rpm
